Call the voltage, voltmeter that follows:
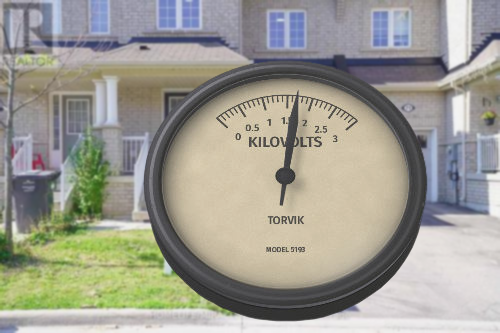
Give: 1.7 kV
